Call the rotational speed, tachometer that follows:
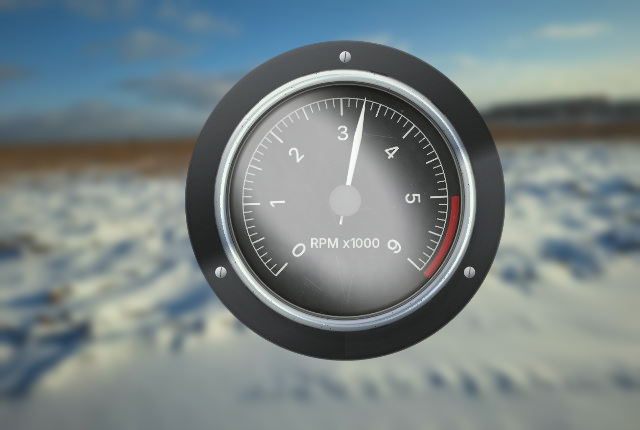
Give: 3300 rpm
